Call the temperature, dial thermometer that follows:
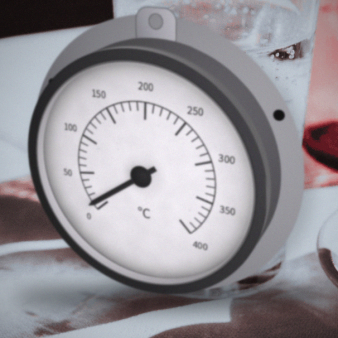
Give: 10 °C
